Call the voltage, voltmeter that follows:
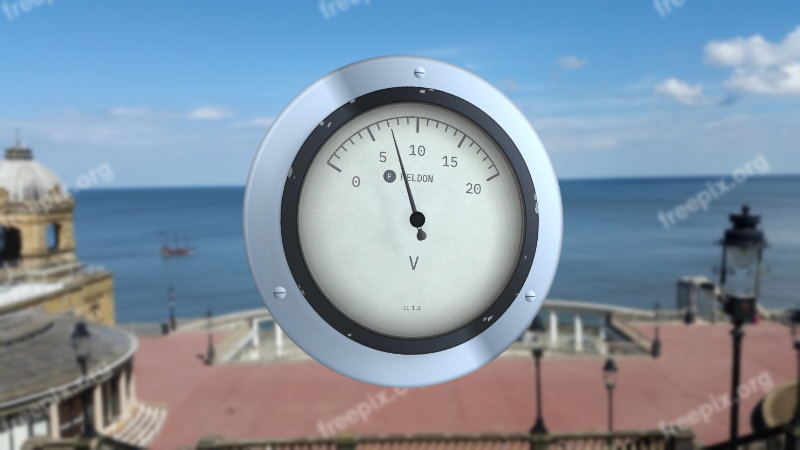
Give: 7 V
